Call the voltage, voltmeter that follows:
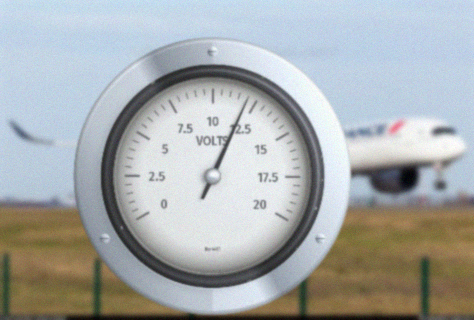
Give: 12 V
